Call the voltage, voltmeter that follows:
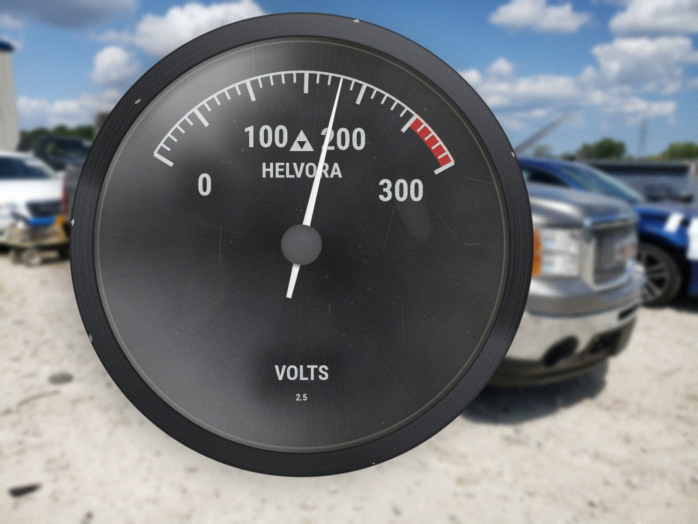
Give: 180 V
